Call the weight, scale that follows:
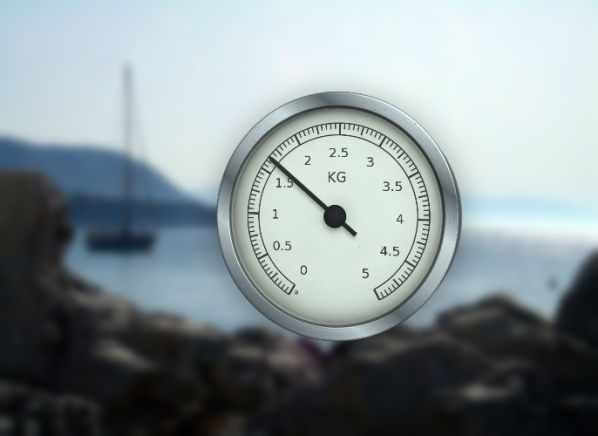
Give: 1.65 kg
